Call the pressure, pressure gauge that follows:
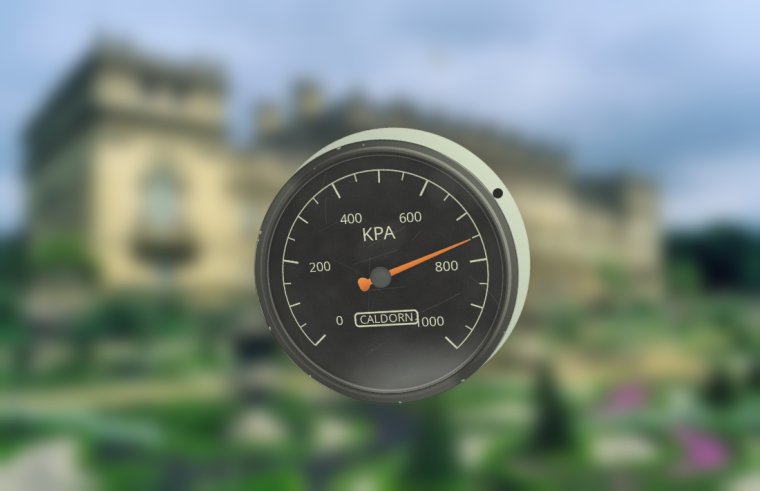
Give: 750 kPa
